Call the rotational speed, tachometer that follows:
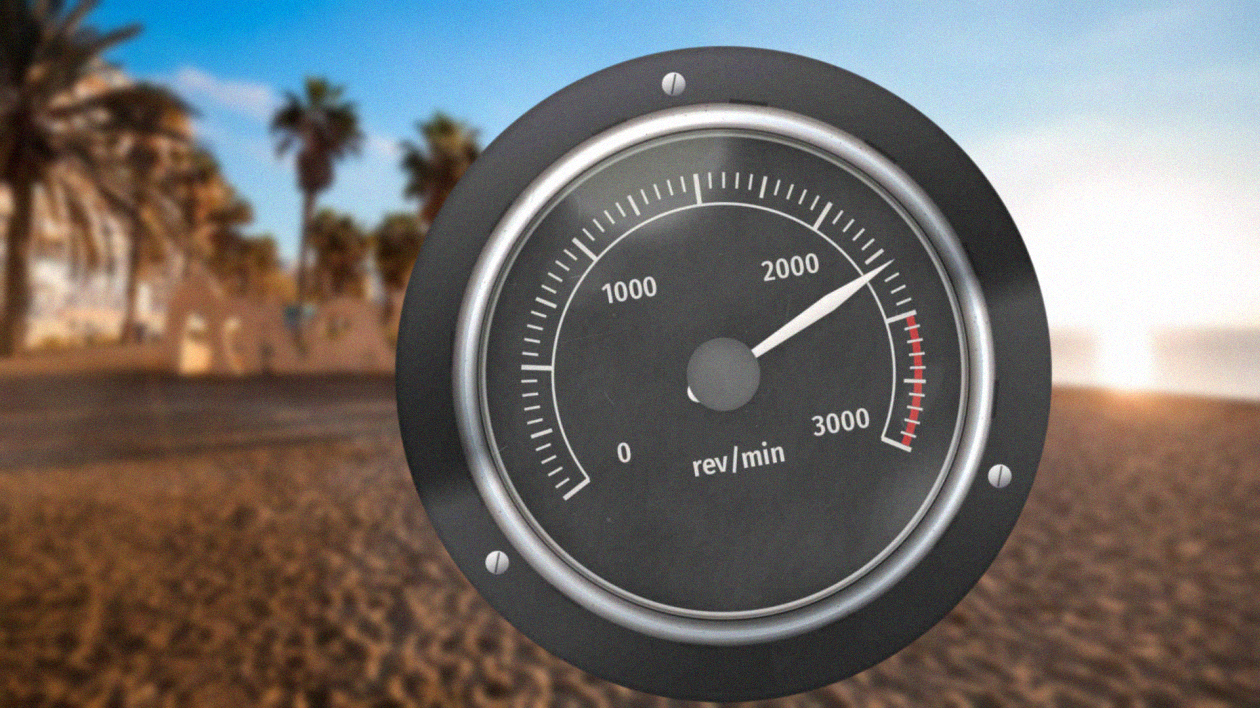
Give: 2300 rpm
